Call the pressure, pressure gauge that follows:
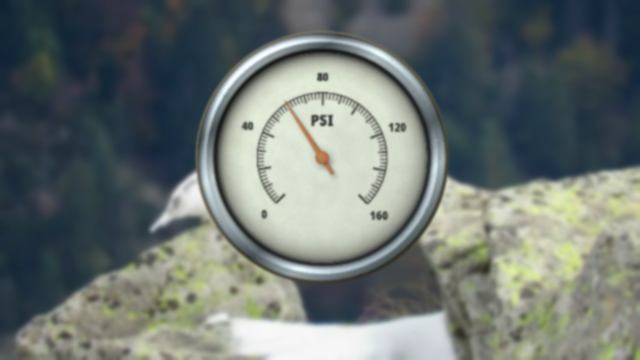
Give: 60 psi
